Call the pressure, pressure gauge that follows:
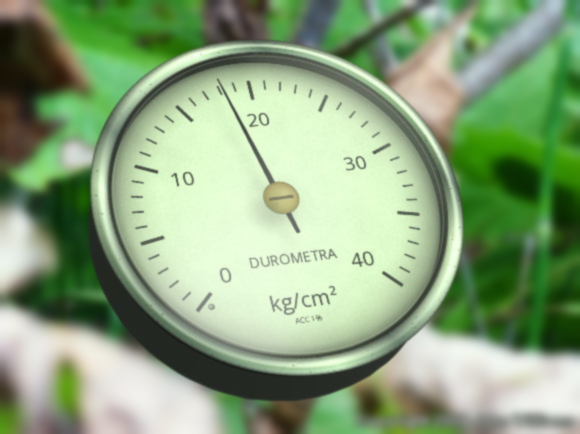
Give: 18 kg/cm²
